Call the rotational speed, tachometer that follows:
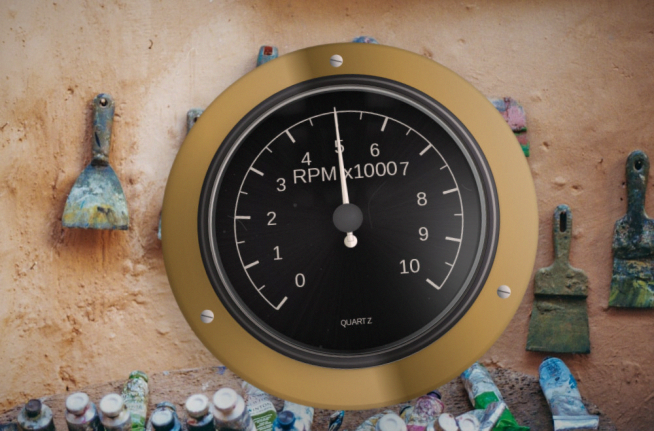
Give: 5000 rpm
